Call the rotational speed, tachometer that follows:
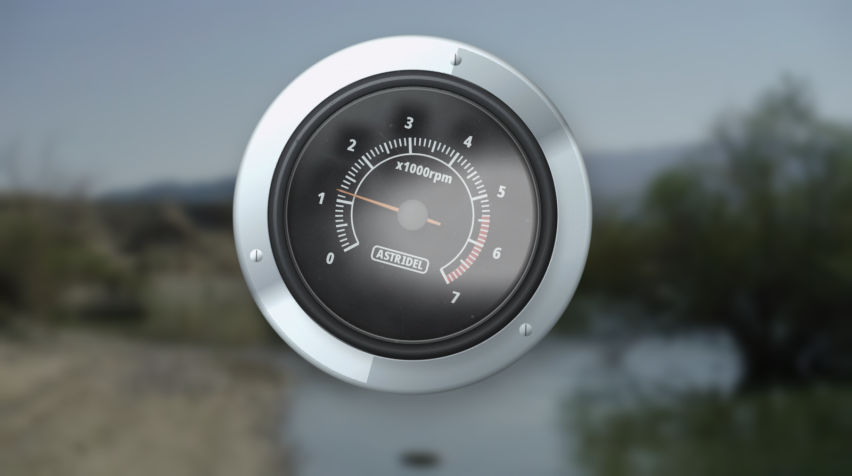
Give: 1200 rpm
